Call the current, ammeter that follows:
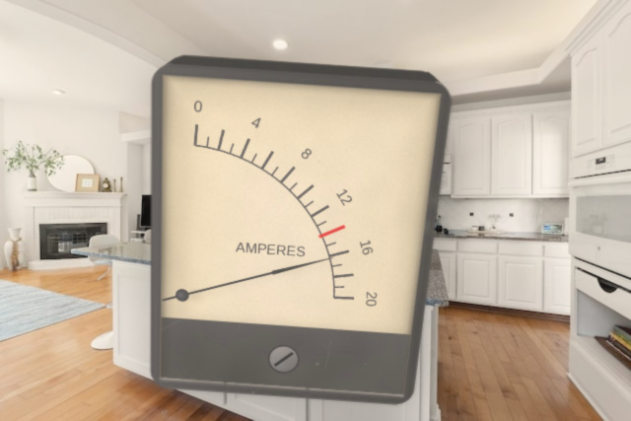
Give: 16 A
